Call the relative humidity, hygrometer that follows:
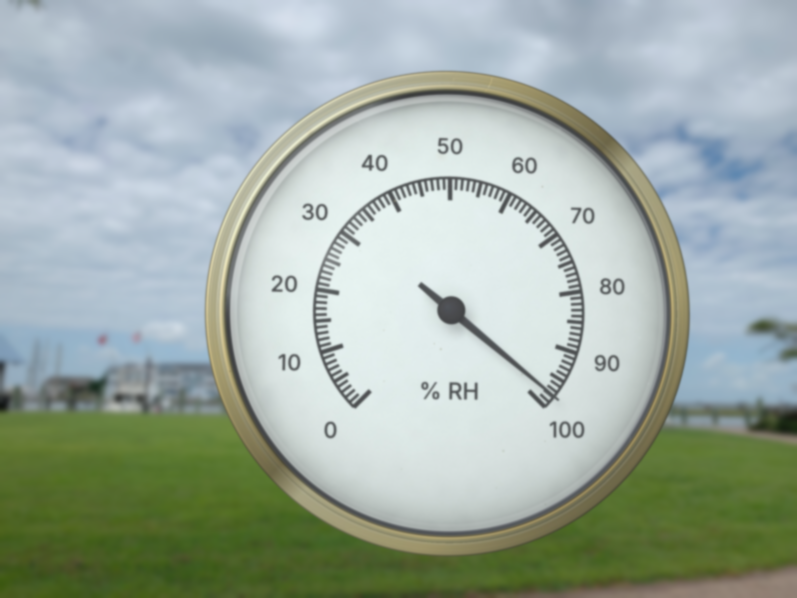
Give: 98 %
